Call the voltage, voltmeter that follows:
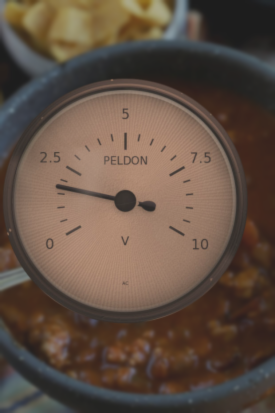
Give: 1.75 V
